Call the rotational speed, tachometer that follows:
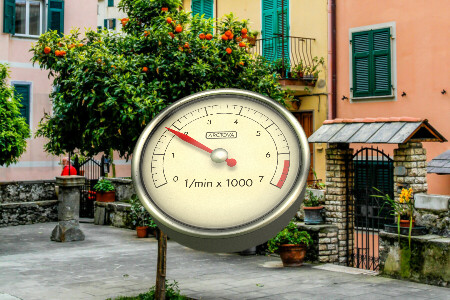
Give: 1800 rpm
